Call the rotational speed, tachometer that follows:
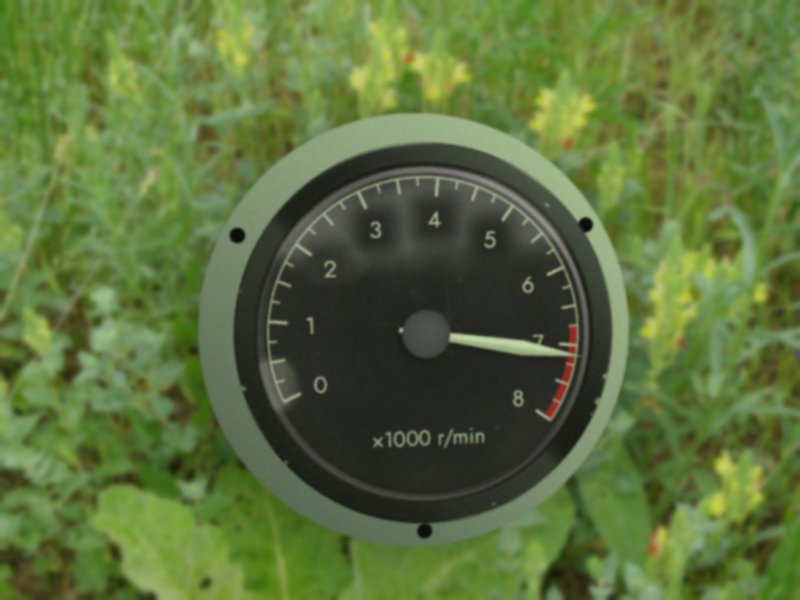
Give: 7125 rpm
